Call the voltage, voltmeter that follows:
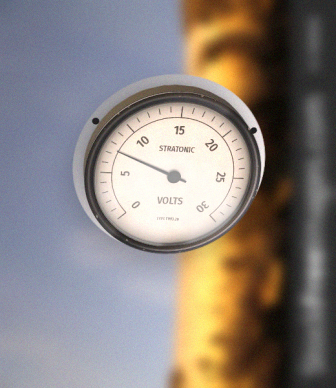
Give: 7.5 V
